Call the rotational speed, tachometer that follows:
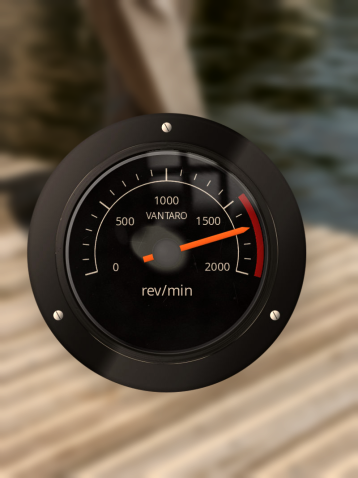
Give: 1700 rpm
